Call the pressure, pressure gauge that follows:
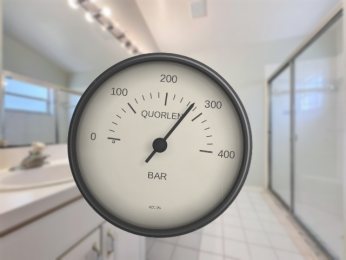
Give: 270 bar
